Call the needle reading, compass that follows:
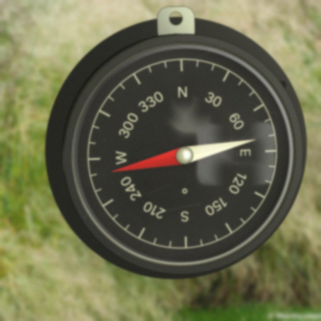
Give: 260 °
